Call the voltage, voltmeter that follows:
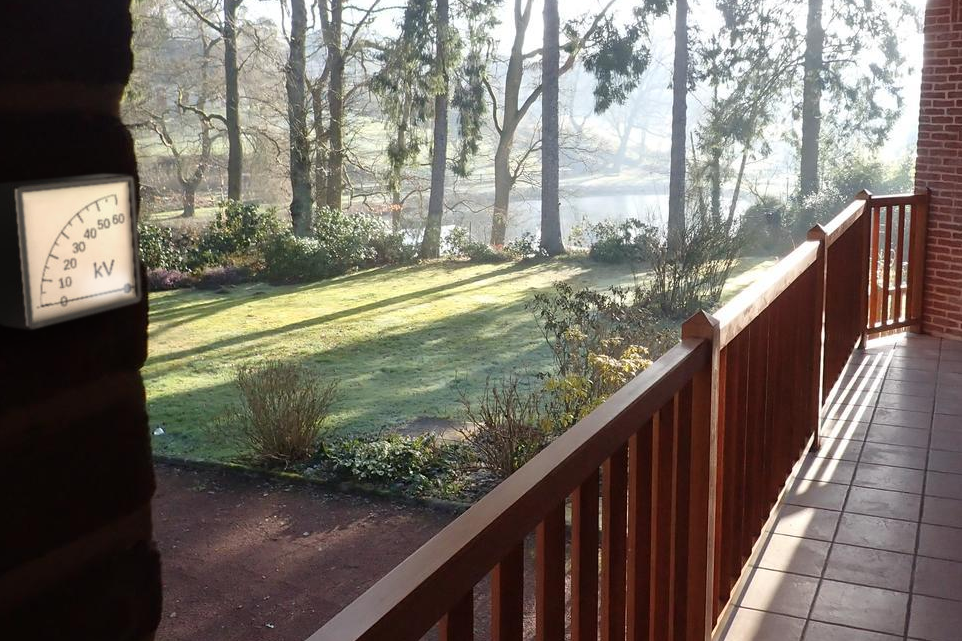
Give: 0 kV
